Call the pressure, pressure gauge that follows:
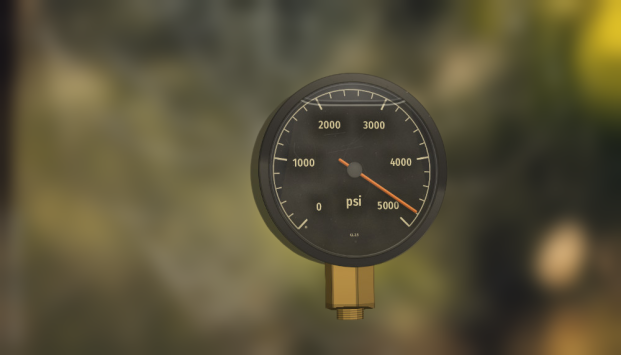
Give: 4800 psi
